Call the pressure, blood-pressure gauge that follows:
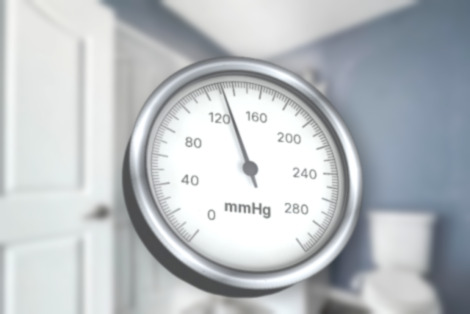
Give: 130 mmHg
